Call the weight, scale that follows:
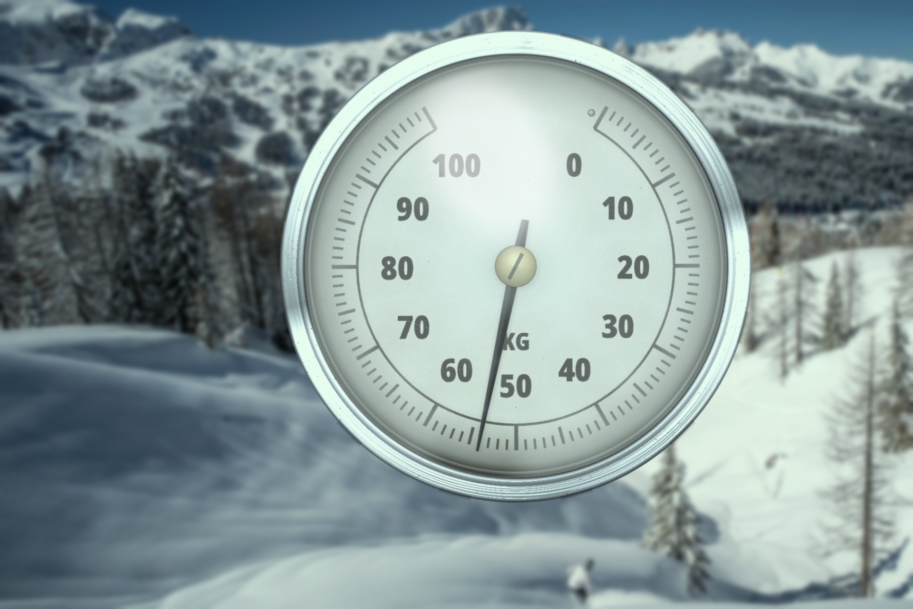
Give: 54 kg
